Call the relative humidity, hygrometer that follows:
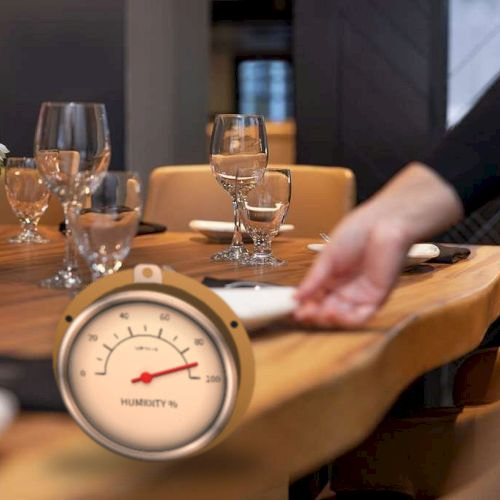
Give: 90 %
